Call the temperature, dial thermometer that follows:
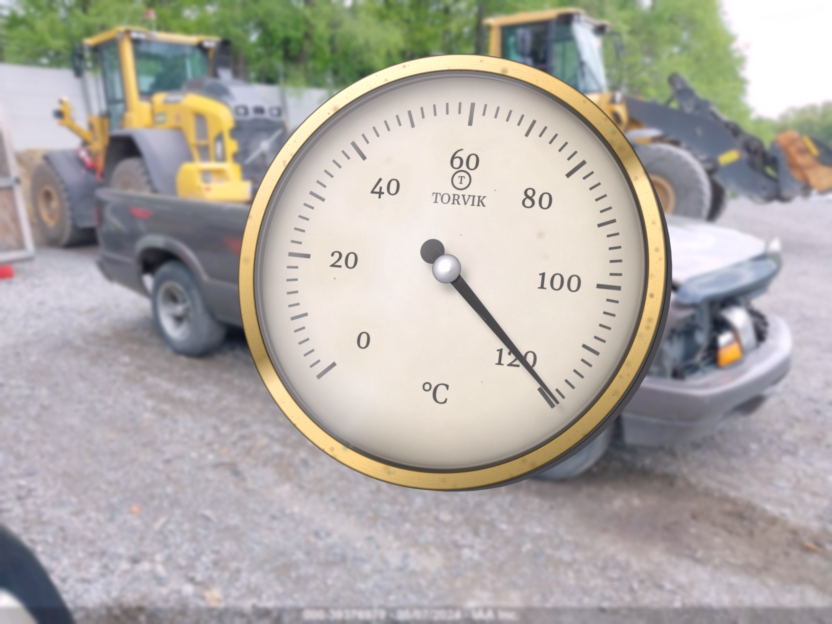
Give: 119 °C
